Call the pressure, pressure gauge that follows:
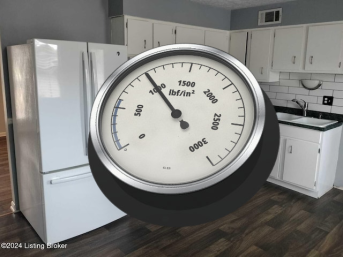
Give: 1000 psi
